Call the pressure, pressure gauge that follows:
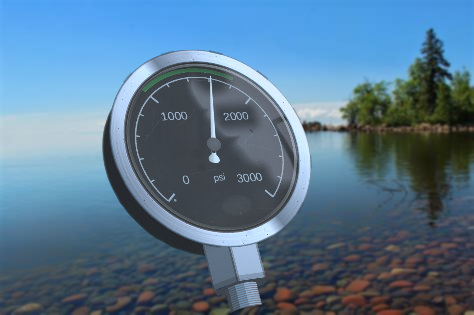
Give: 1600 psi
